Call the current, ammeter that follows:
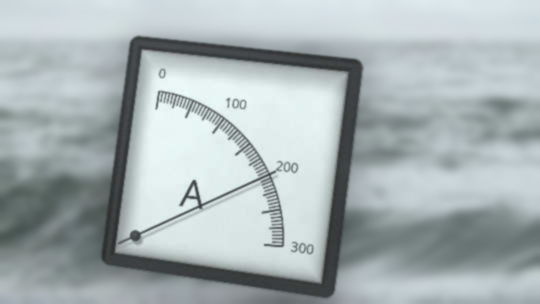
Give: 200 A
